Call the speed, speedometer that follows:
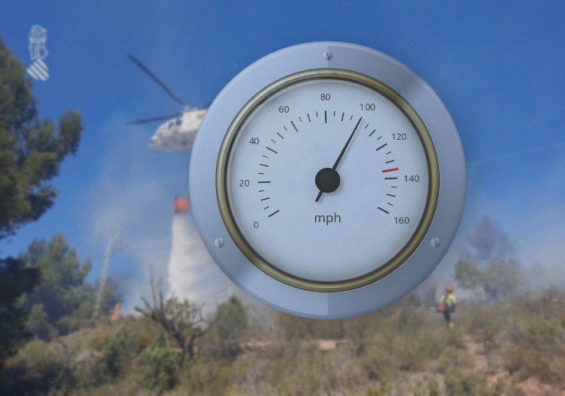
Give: 100 mph
